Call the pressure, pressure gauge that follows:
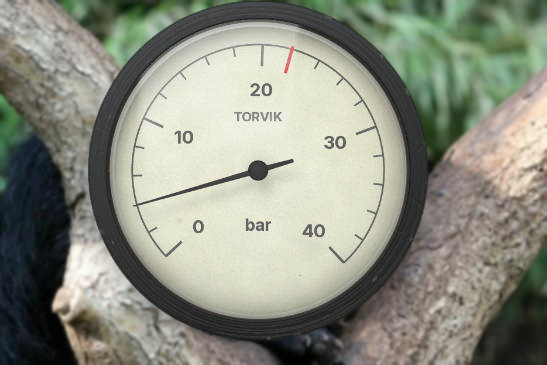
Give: 4 bar
